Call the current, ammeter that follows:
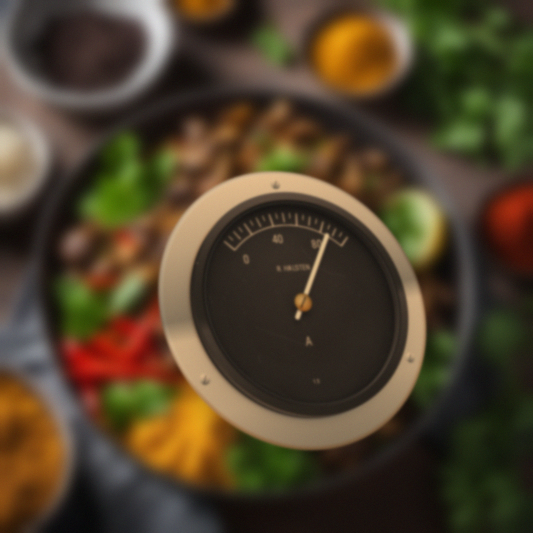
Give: 85 A
